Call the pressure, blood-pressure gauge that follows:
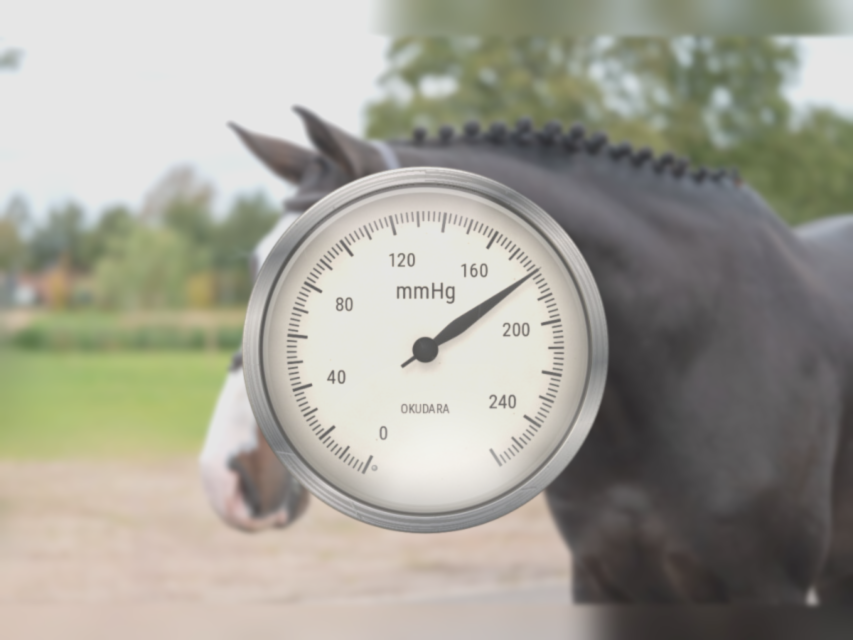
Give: 180 mmHg
